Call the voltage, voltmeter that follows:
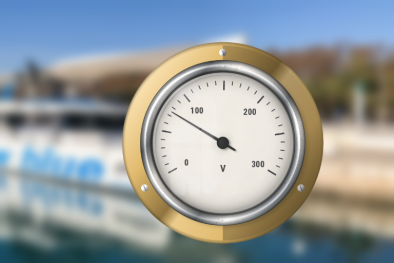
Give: 75 V
